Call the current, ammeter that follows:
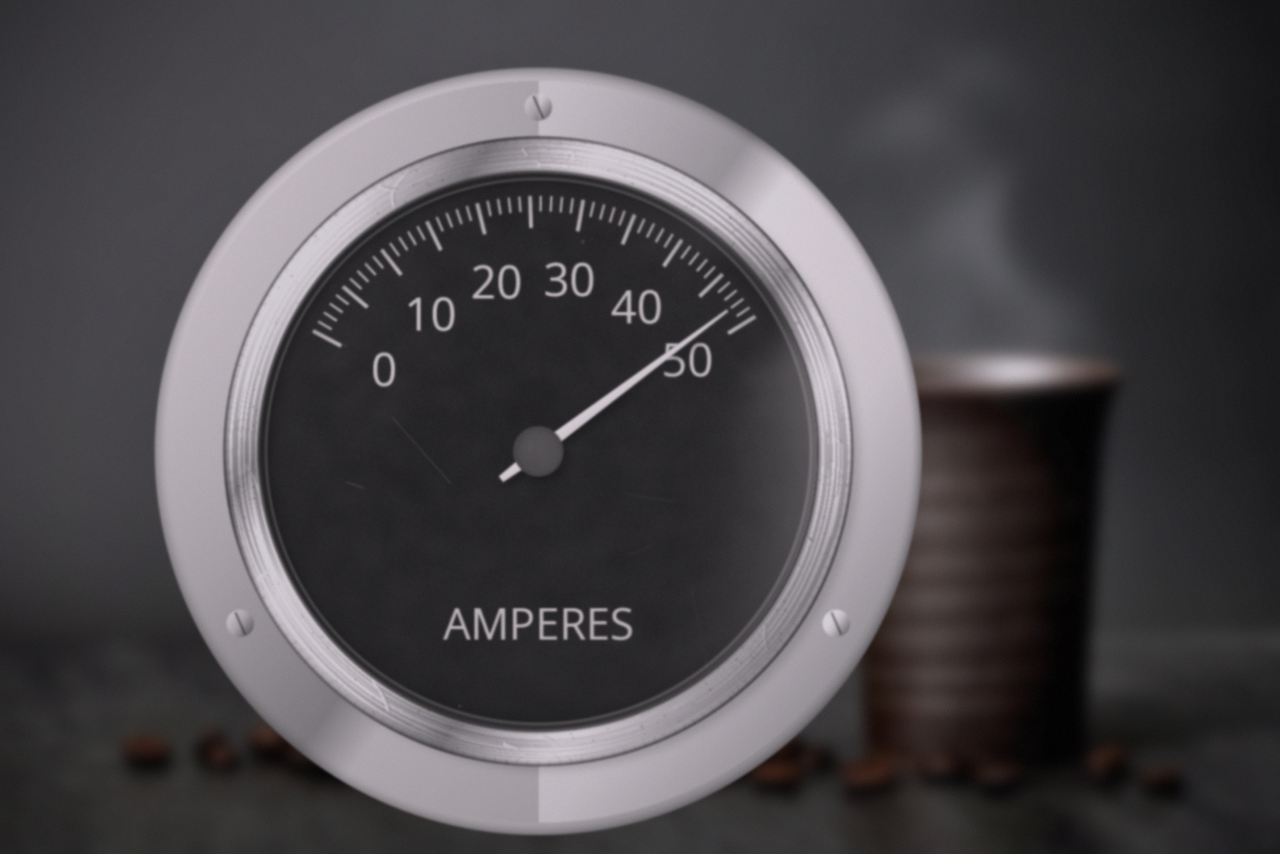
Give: 48 A
